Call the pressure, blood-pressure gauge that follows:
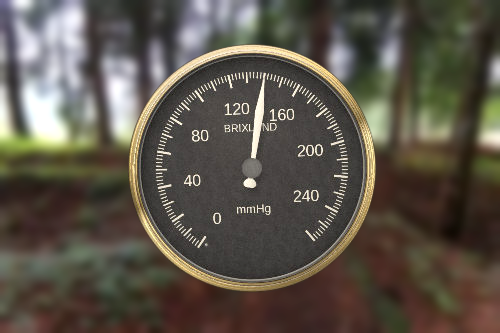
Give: 140 mmHg
